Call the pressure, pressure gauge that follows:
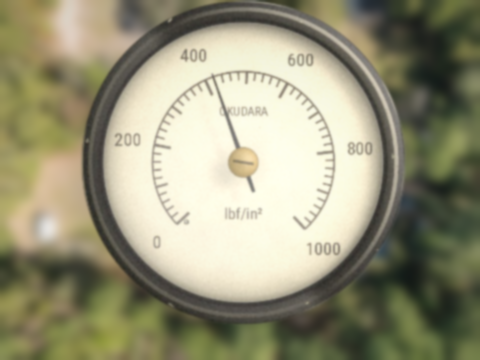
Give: 420 psi
